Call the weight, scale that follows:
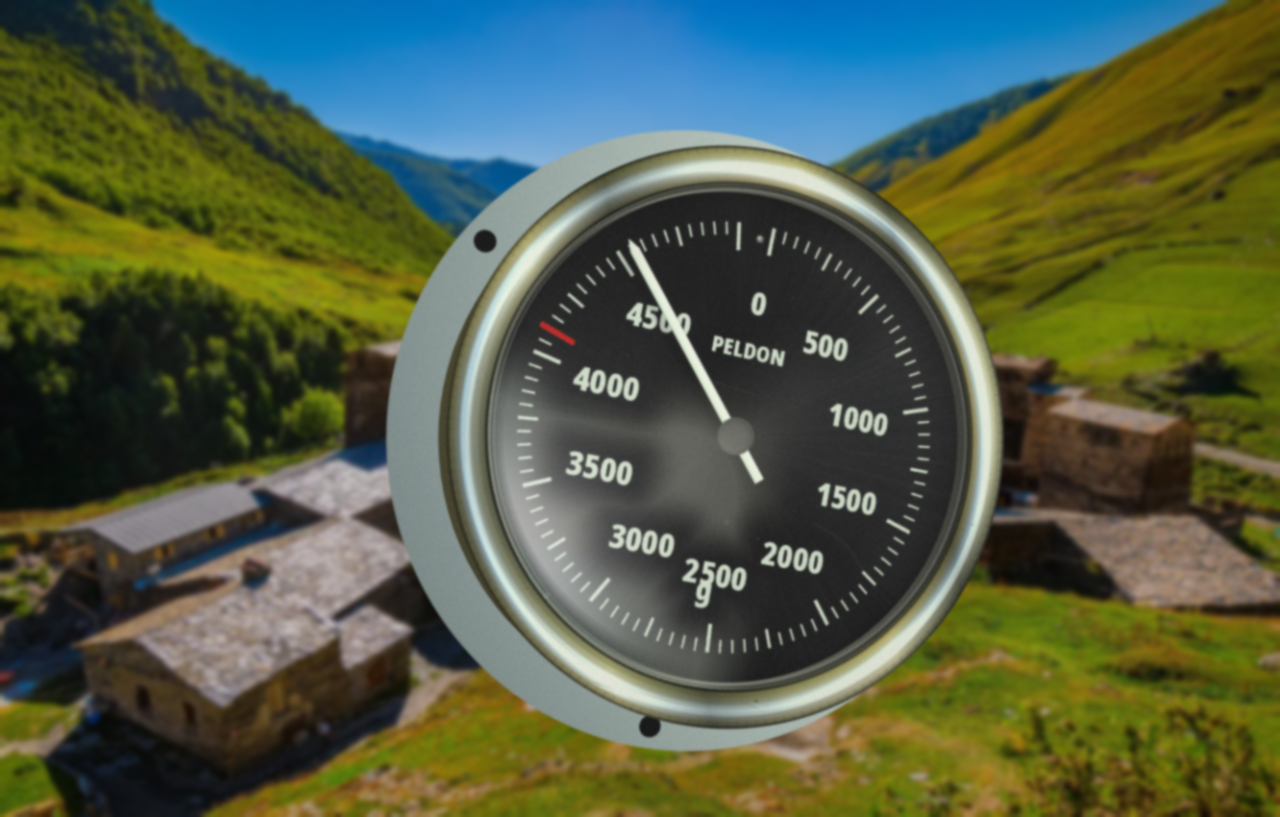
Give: 4550 g
